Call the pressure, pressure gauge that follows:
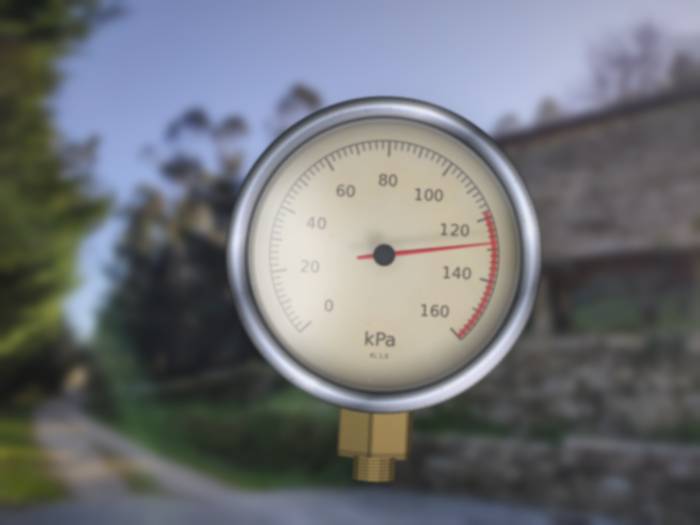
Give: 128 kPa
